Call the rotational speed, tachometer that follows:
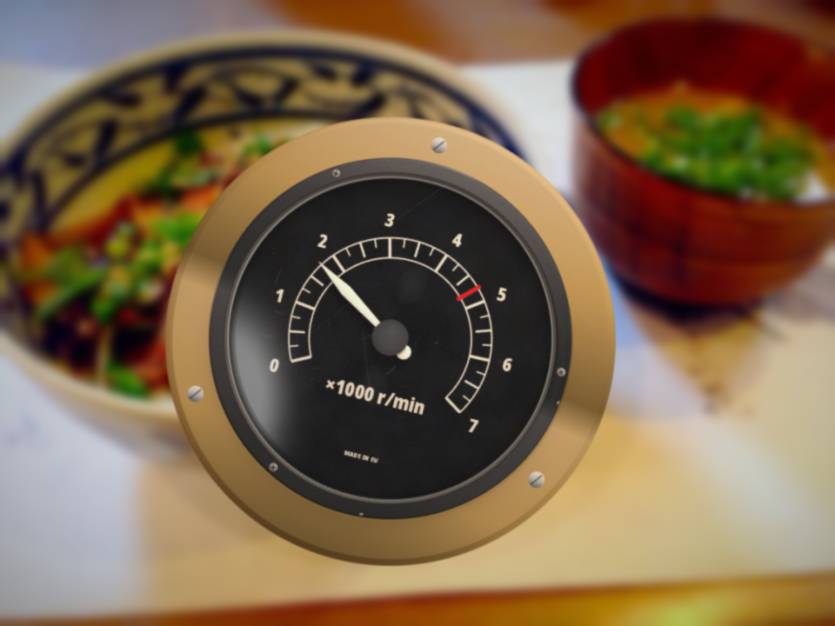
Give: 1750 rpm
